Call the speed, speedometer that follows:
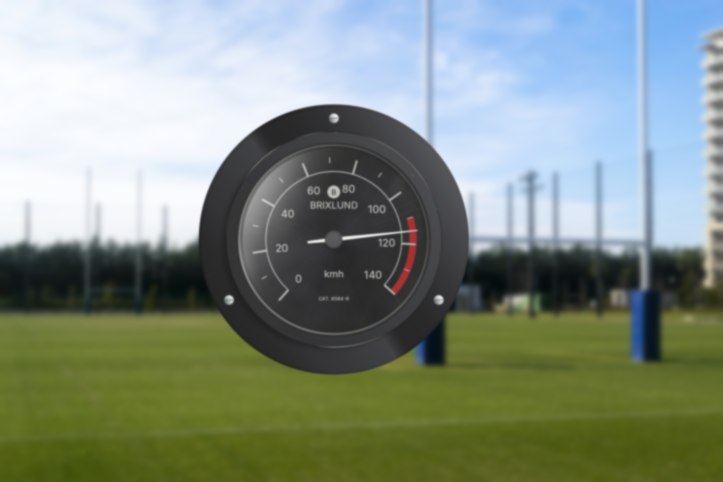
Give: 115 km/h
